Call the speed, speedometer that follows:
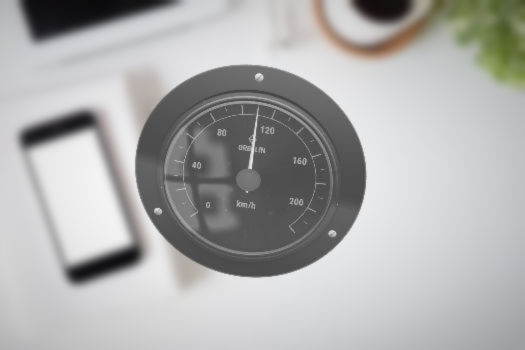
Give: 110 km/h
